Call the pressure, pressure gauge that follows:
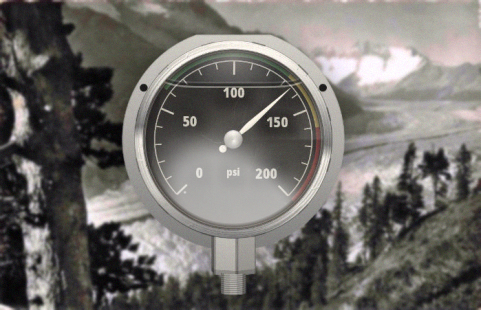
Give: 135 psi
